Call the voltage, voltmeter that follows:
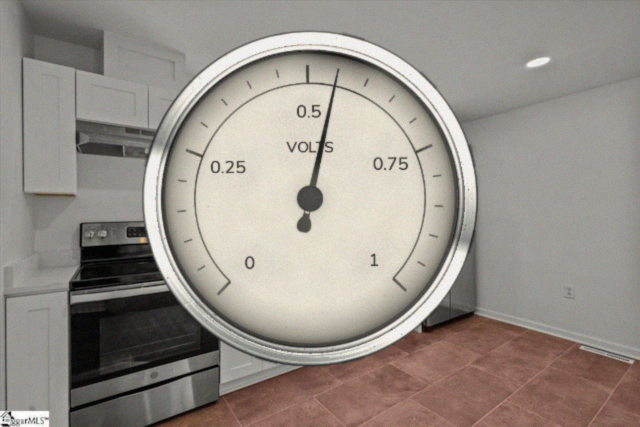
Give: 0.55 V
